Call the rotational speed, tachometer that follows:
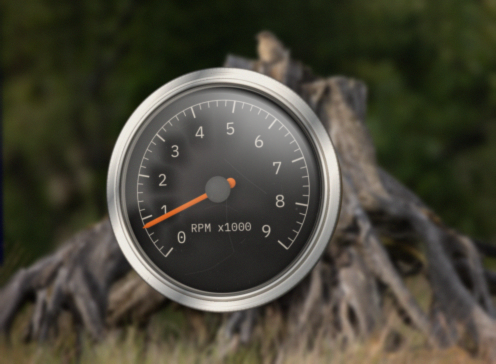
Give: 800 rpm
